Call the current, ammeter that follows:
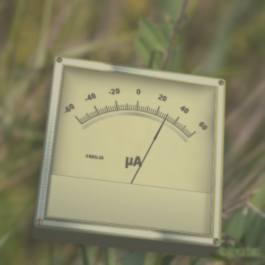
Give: 30 µA
